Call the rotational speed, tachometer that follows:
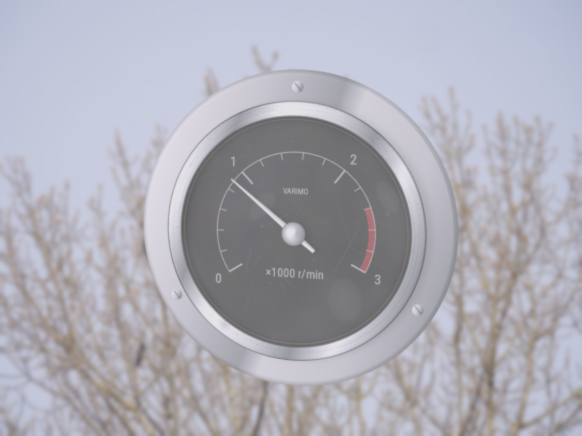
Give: 900 rpm
